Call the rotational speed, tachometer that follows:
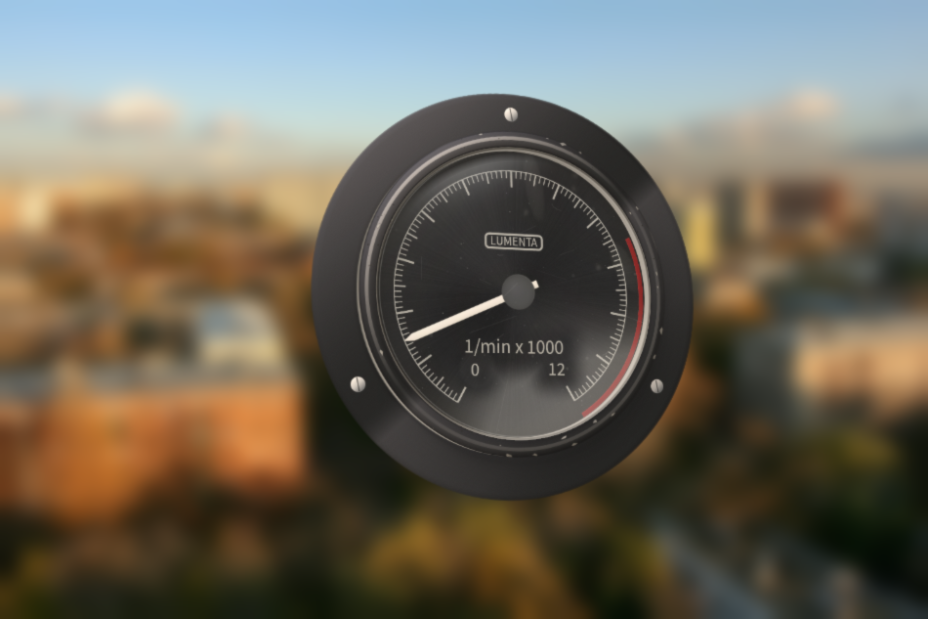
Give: 1500 rpm
